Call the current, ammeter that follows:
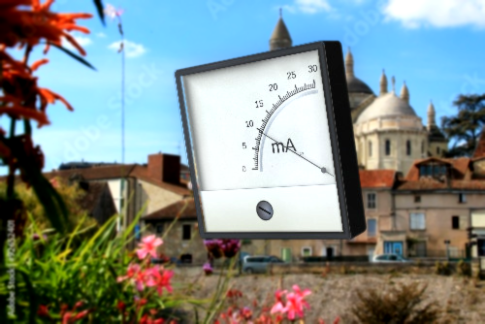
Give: 10 mA
